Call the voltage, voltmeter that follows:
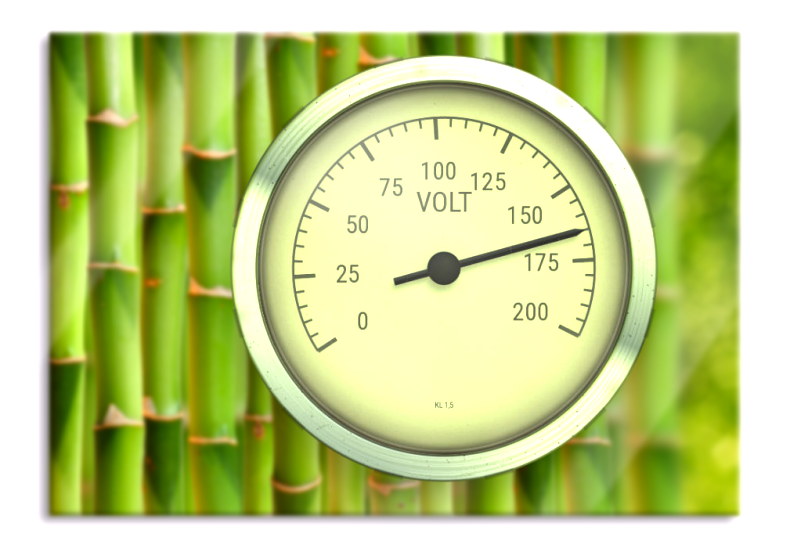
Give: 165 V
